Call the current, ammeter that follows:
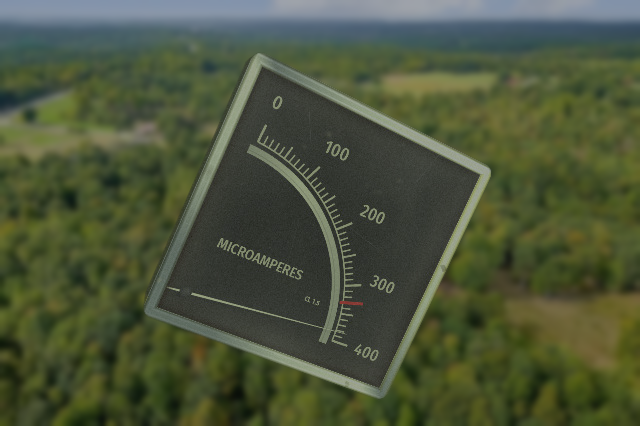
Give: 380 µA
